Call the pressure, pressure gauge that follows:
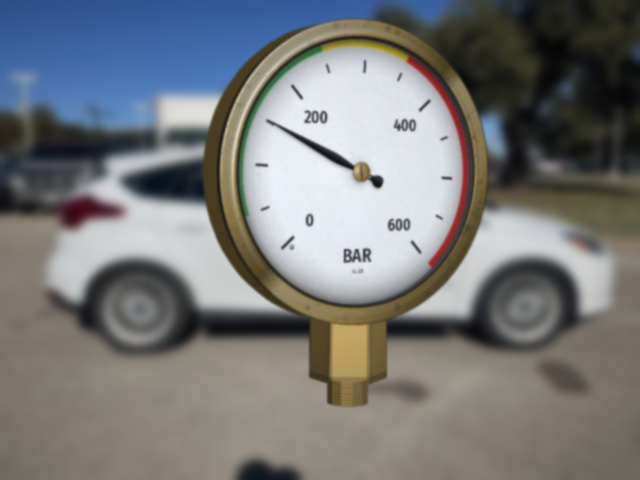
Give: 150 bar
